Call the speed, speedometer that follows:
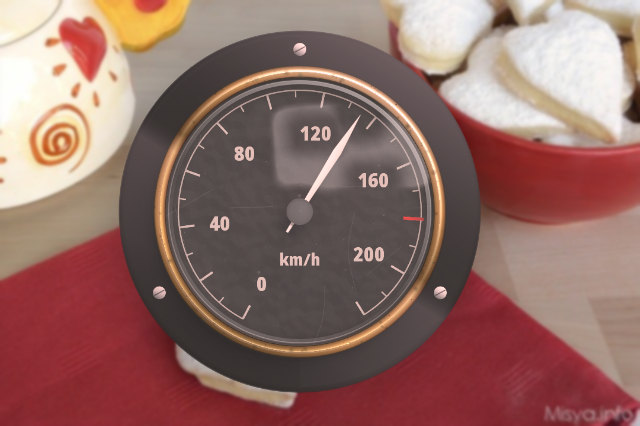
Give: 135 km/h
